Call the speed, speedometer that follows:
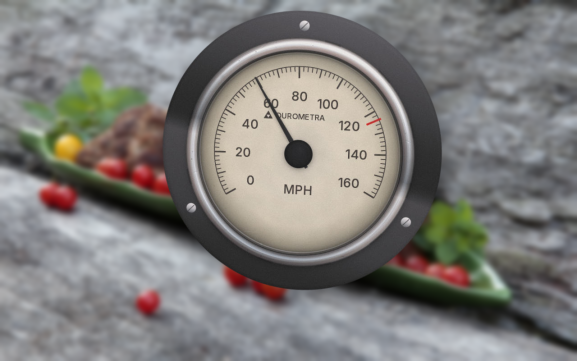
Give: 60 mph
